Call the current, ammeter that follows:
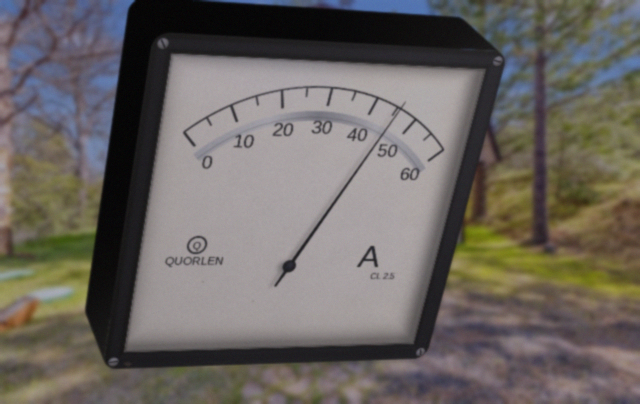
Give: 45 A
